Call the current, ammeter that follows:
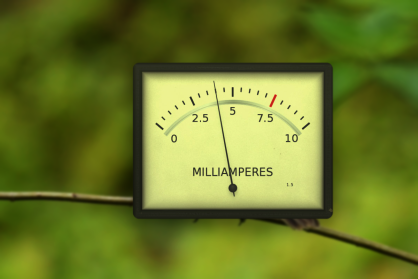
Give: 4 mA
